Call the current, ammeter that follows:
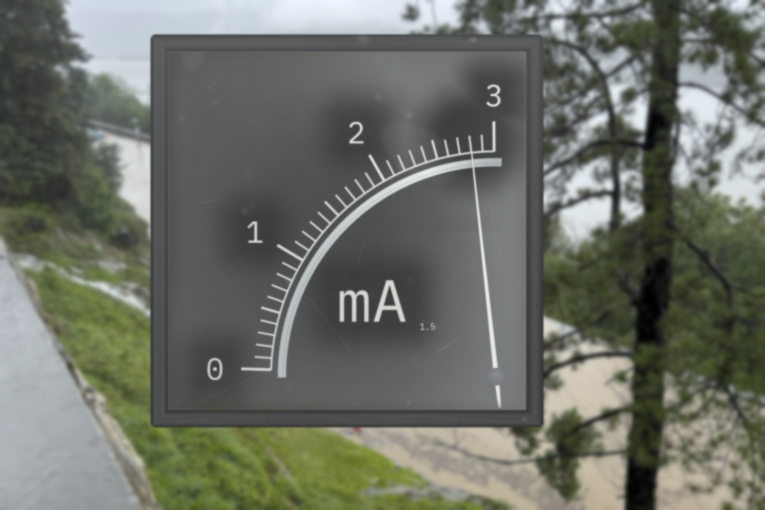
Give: 2.8 mA
